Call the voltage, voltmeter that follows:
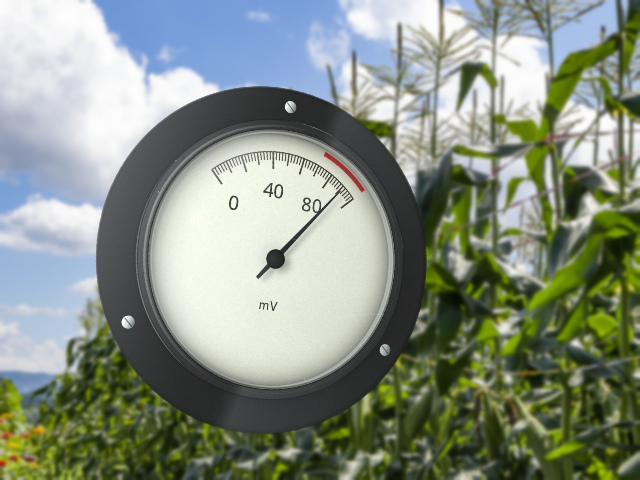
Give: 90 mV
